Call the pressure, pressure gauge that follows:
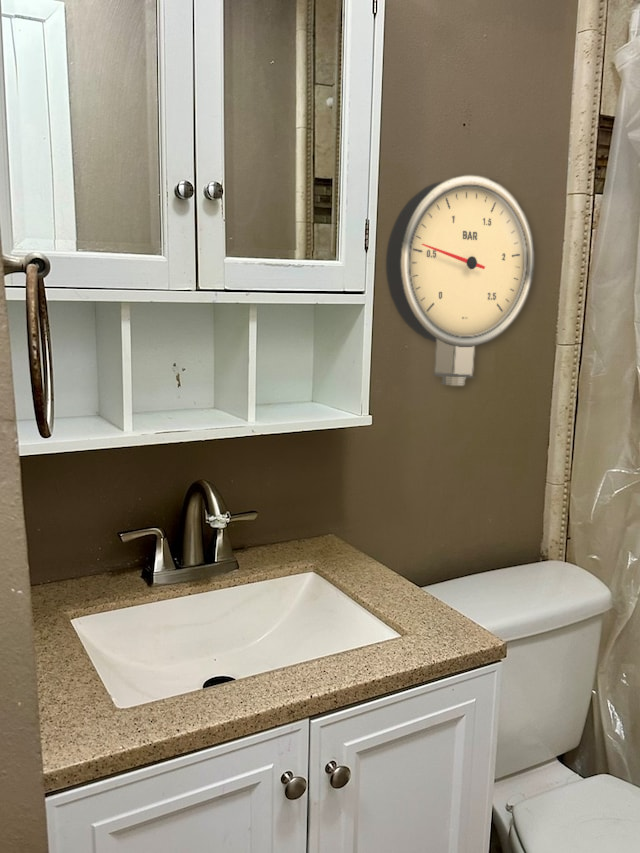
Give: 0.55 bar
